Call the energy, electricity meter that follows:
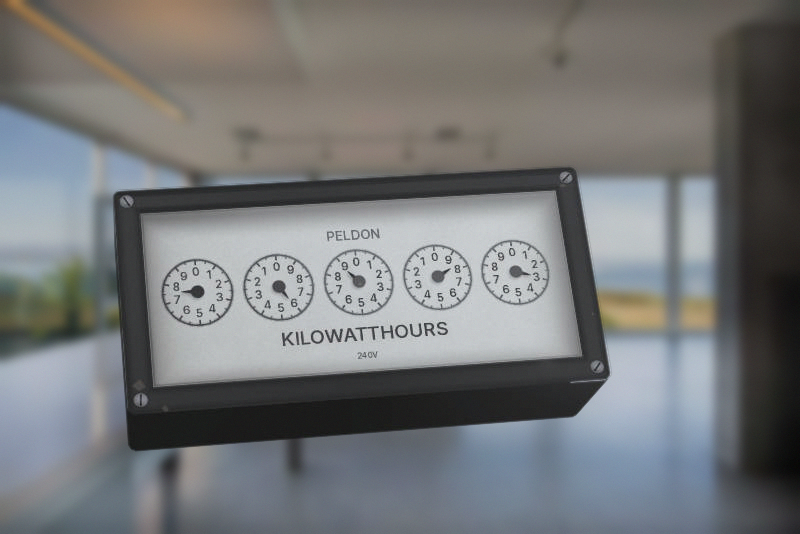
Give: 75883 kWh
